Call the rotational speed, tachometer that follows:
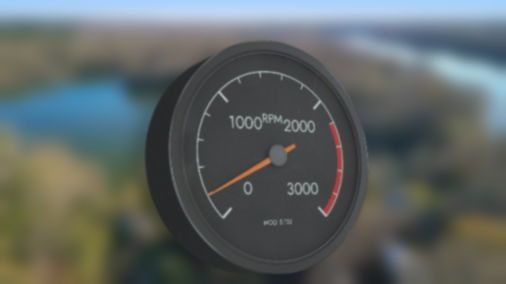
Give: 200 rpm
